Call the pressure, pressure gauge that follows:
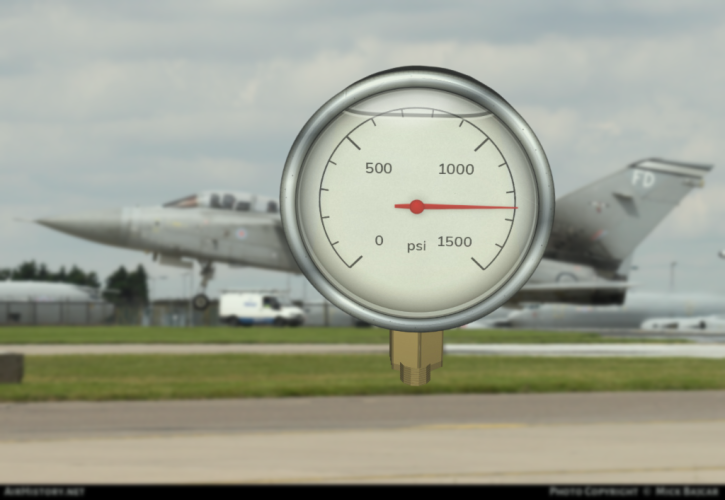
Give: 1250 psi
